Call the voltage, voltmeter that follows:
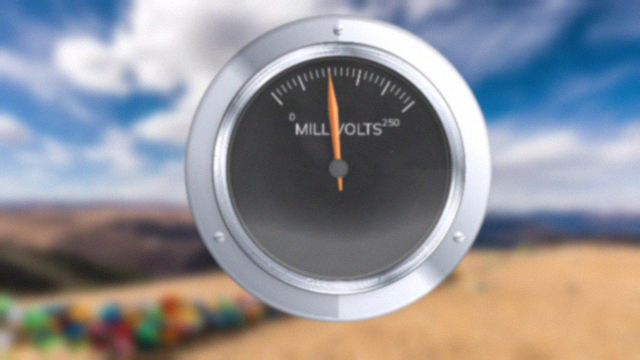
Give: 100 mV
